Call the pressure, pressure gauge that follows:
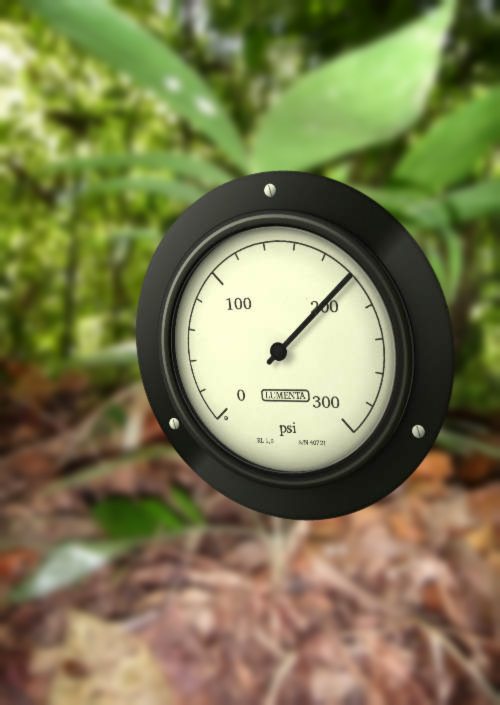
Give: 200 psi
